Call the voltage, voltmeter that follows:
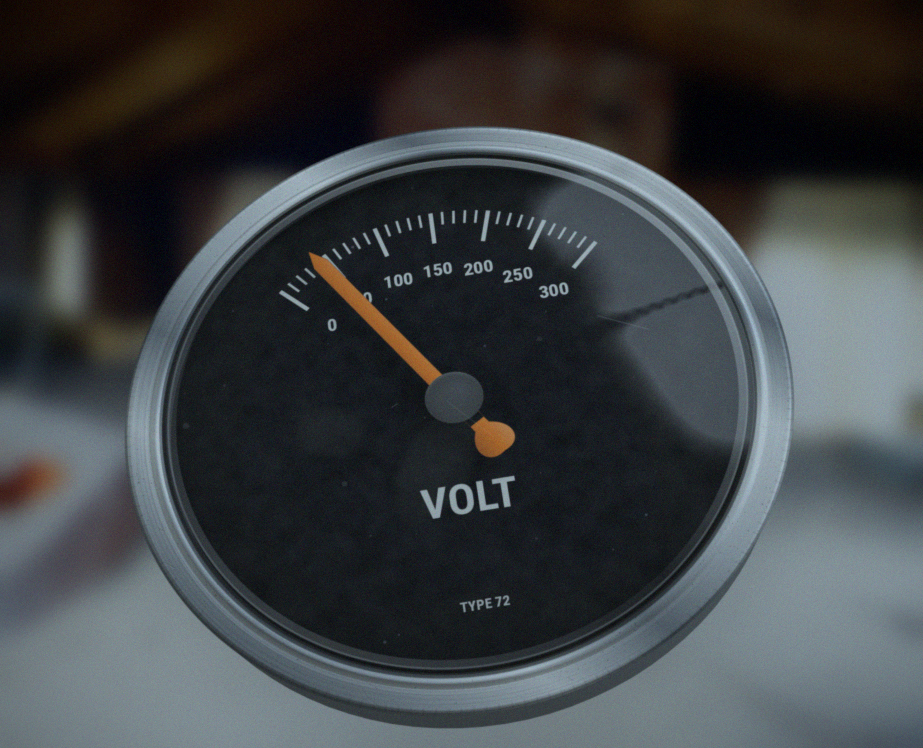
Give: 40 V
